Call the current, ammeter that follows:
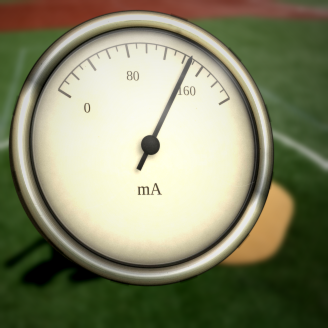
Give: 145 mA
